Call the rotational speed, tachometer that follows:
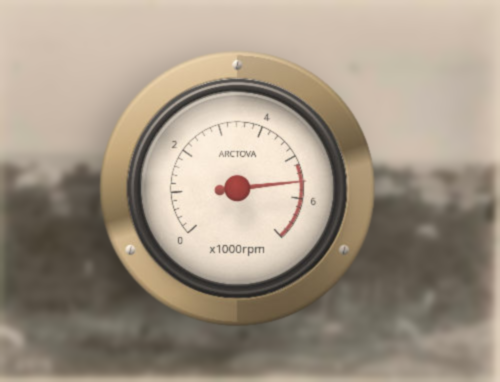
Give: 5600 rpm
